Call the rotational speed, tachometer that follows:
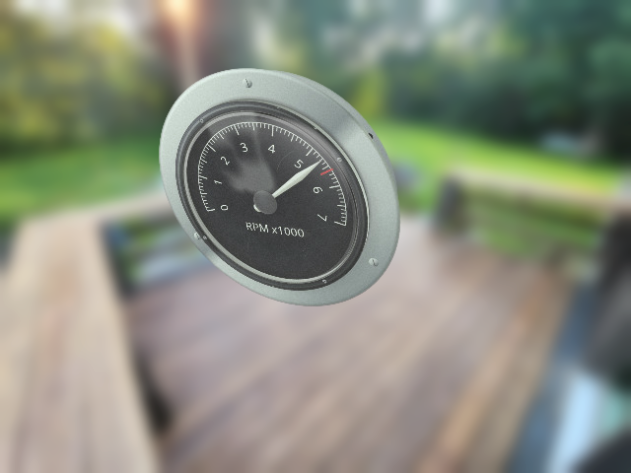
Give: 5300 rpm
